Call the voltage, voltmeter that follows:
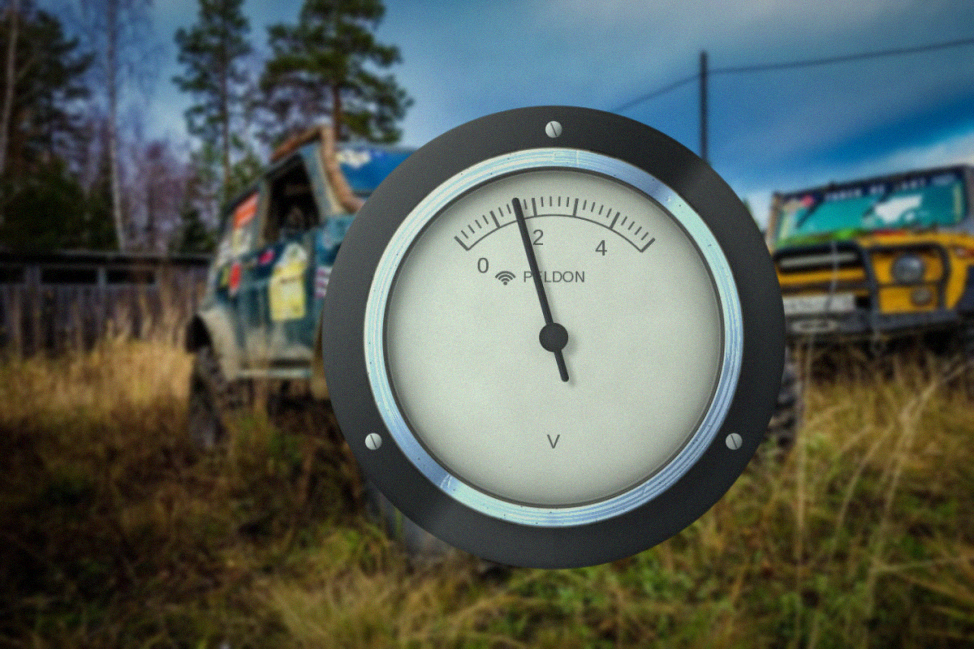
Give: 1.6 V
